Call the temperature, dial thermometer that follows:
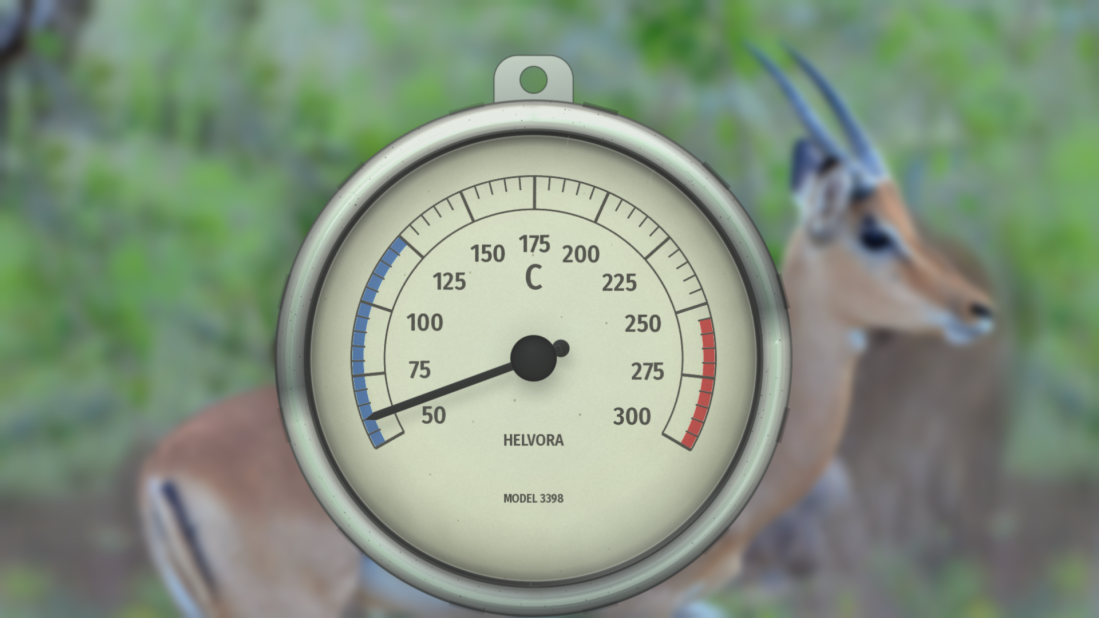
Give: 60 °C
